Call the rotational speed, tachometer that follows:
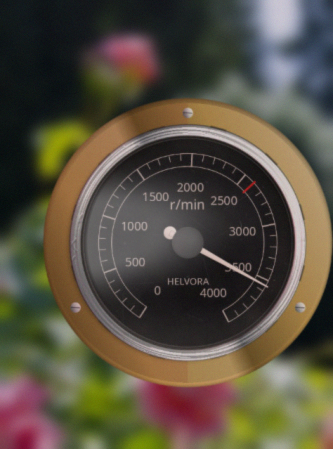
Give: 3550 rpm
